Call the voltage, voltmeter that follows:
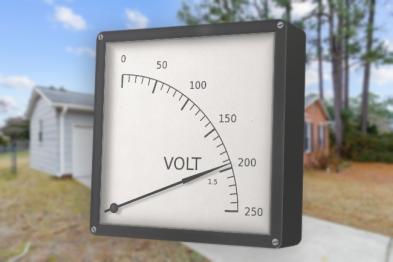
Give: 195 V
